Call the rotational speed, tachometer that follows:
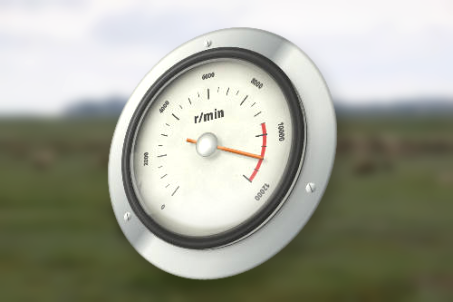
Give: 11000 rpm
